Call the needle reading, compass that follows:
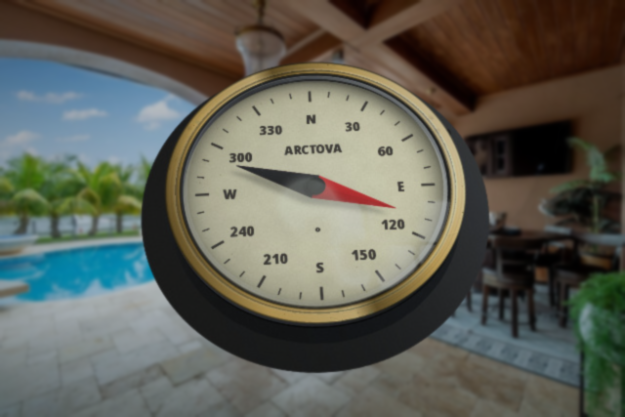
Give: 110 °
